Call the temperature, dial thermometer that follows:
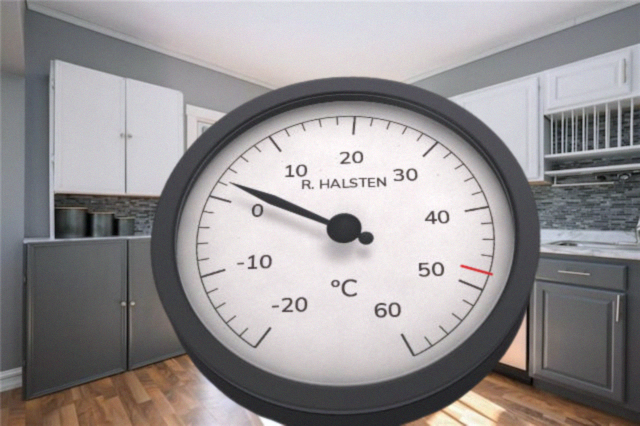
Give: 2 °C
